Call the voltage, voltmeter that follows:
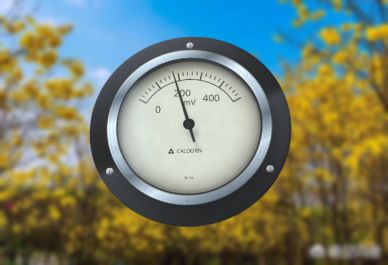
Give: 180 mV
